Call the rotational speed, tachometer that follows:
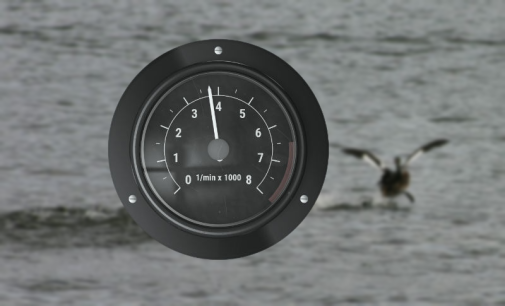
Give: 3750 rpm
